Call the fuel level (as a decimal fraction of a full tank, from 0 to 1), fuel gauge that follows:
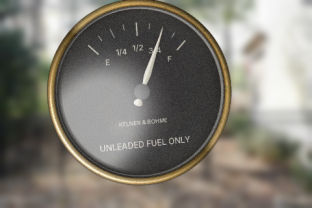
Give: 0.75
